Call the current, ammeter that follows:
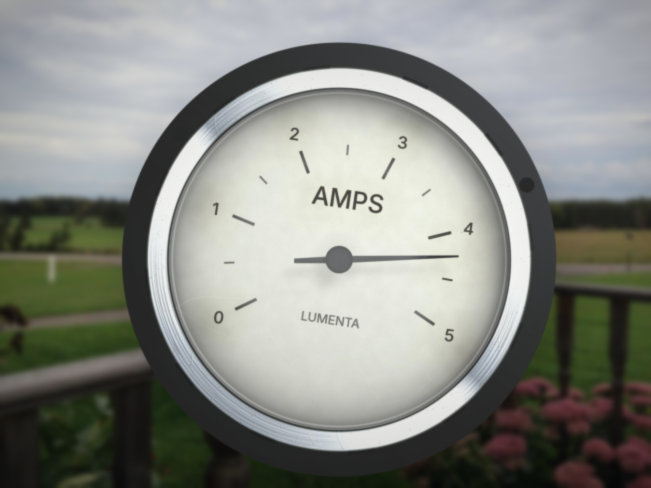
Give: 4.25 A
